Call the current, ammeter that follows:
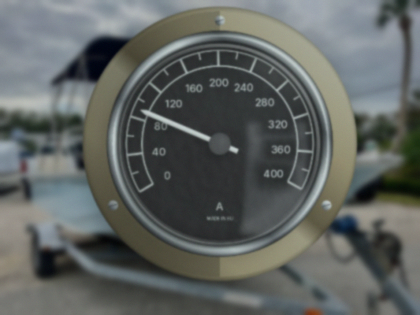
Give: 90 A
